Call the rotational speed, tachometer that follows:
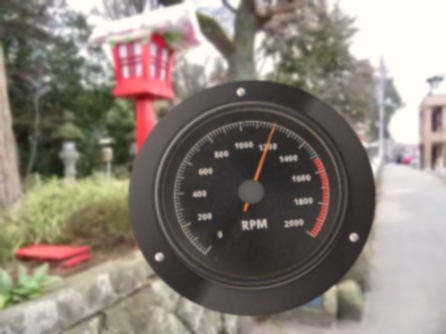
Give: 1200 rpm
